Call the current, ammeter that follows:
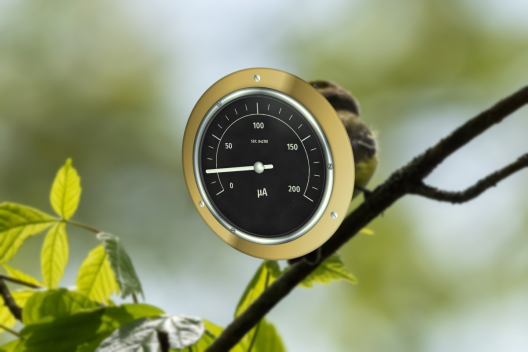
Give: 20 µA
